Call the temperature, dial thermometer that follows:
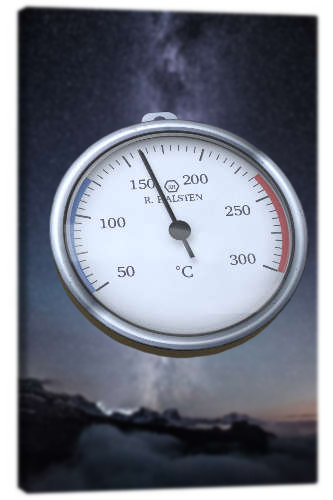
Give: 160 °C
